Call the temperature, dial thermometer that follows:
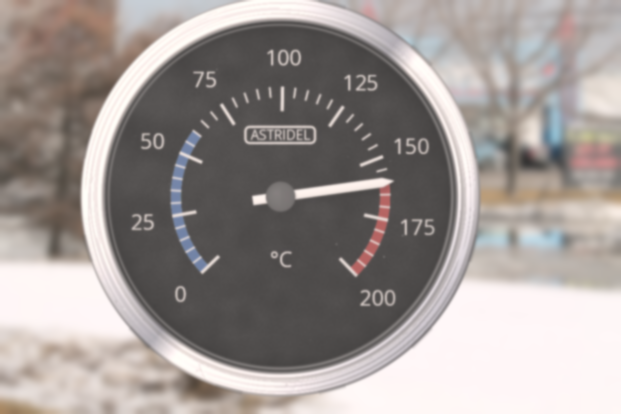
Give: 160 °C
